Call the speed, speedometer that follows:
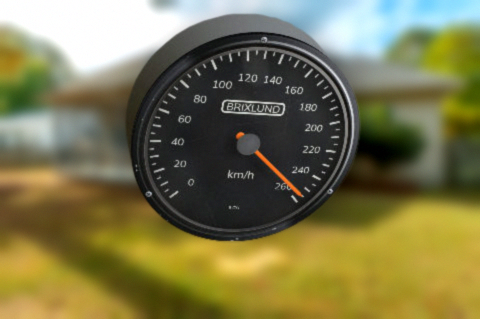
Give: 255 km/h
